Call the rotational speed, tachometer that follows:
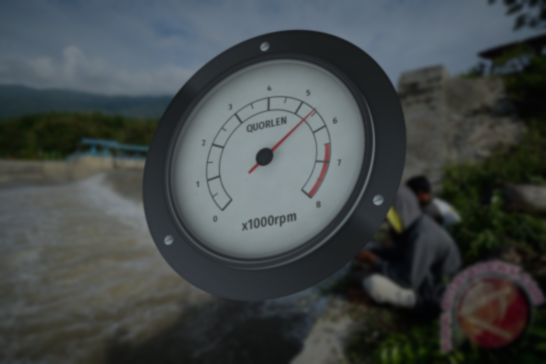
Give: 5500 rpm
